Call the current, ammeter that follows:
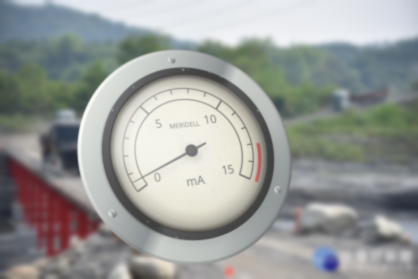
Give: 0.5 mA
